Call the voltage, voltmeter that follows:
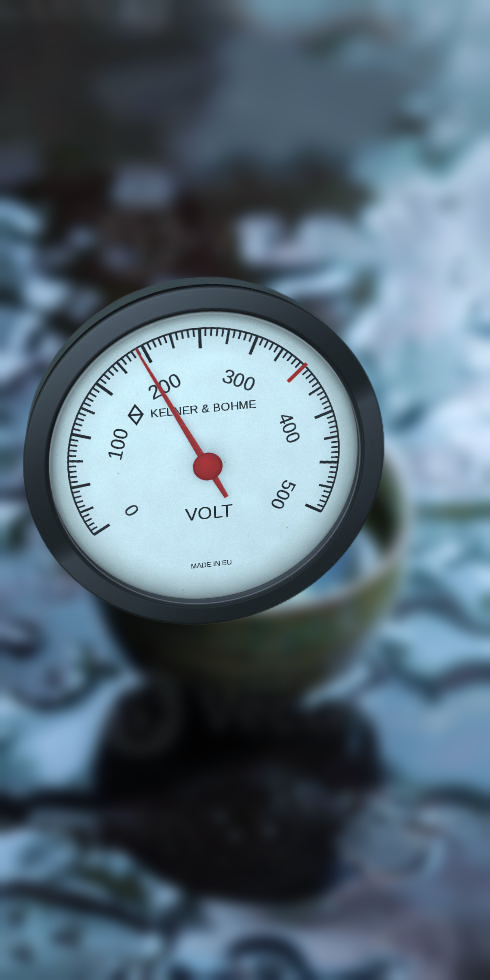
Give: 195 V
